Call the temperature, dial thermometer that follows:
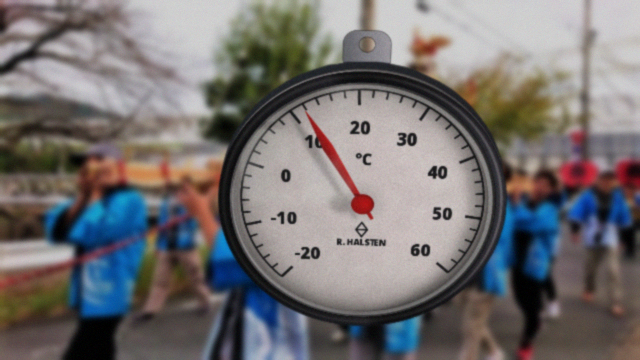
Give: 12 °C
